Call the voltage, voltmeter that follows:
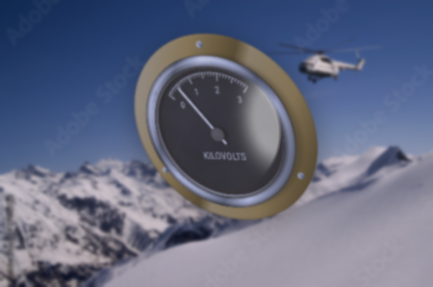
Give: 0.5 kV
